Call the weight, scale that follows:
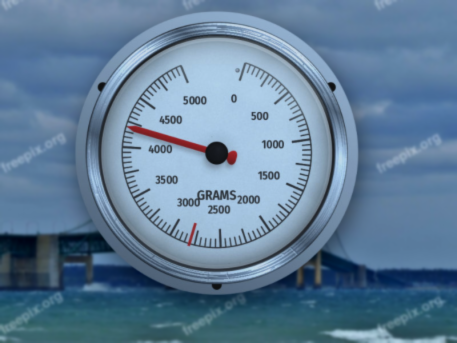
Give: 4200 g
